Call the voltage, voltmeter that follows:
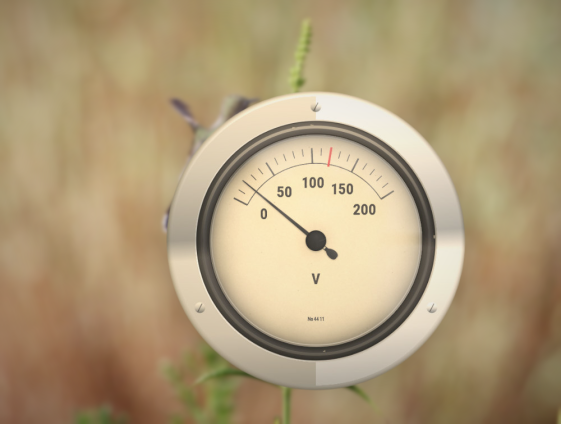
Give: 20 V
